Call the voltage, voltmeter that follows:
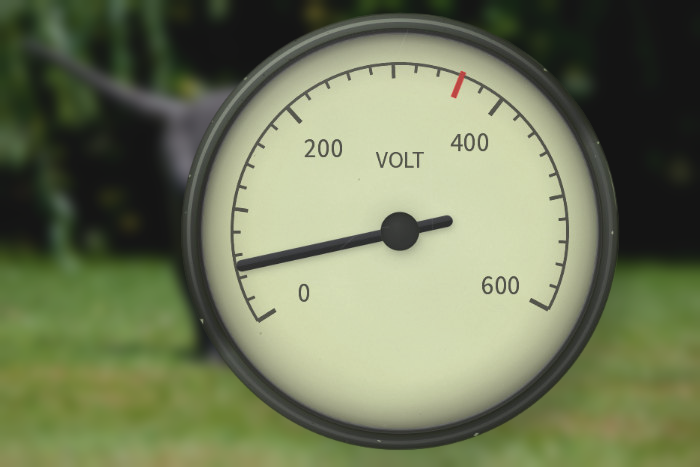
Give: 50 V
